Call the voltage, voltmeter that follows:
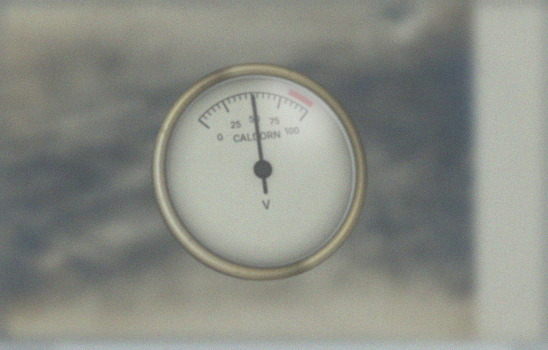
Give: 50 V
